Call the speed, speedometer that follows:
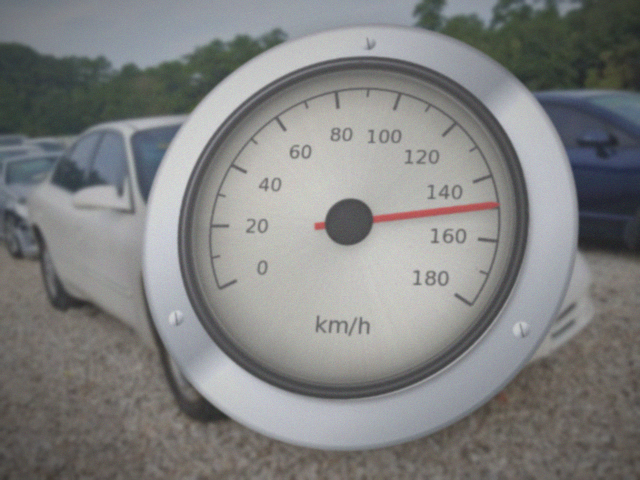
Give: 150 km/h
